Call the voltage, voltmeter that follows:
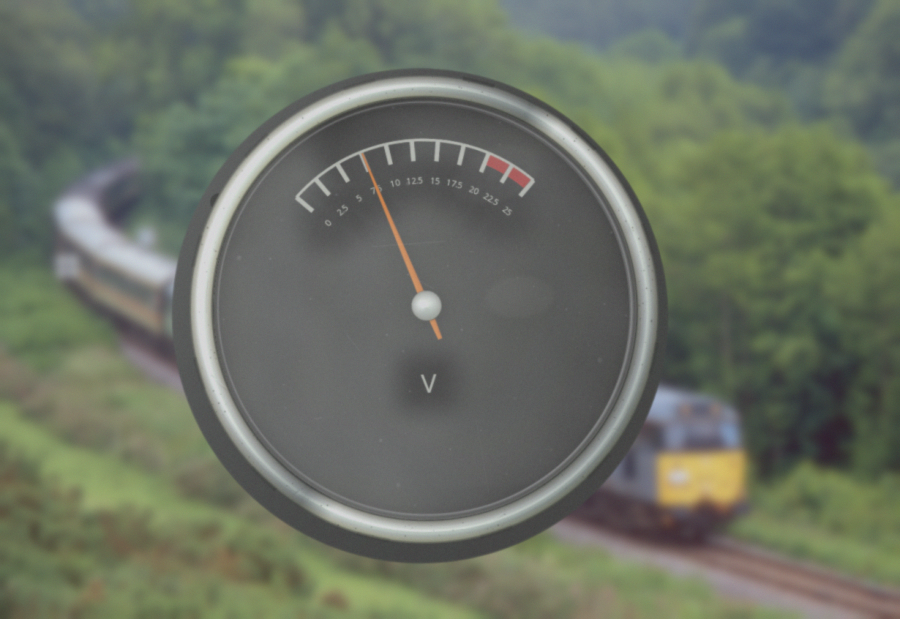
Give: 7.5 V
